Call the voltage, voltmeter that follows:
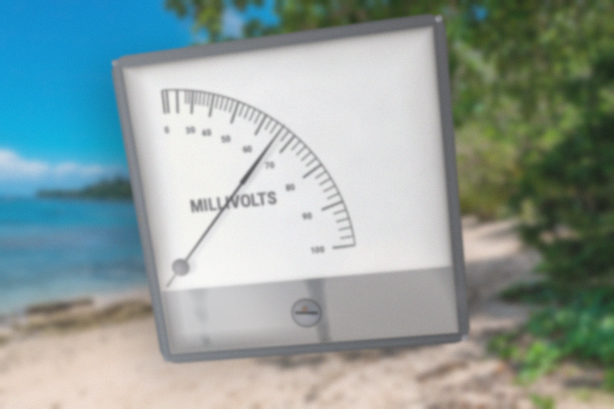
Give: 66 mV
